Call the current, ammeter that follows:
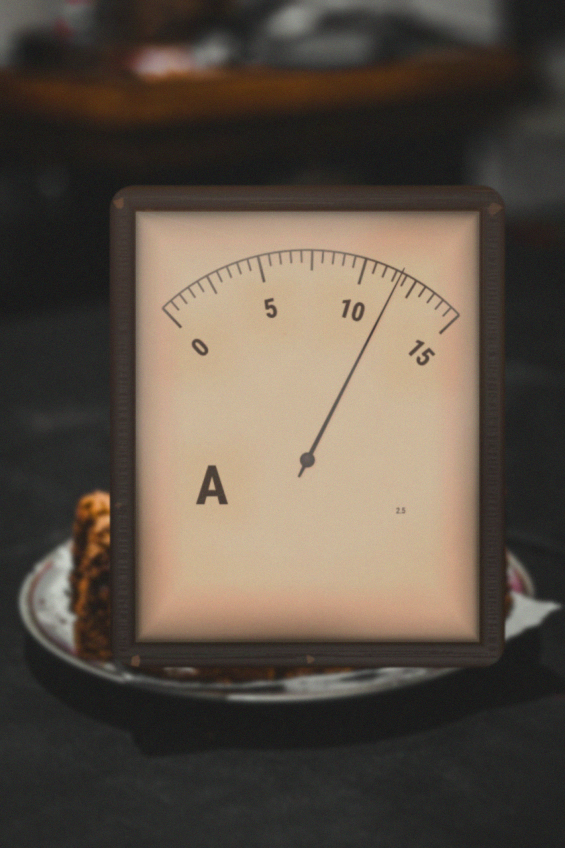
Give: 11.75 A
